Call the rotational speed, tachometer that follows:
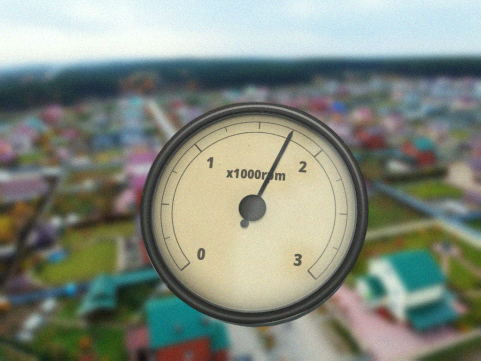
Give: 1750 rpm
